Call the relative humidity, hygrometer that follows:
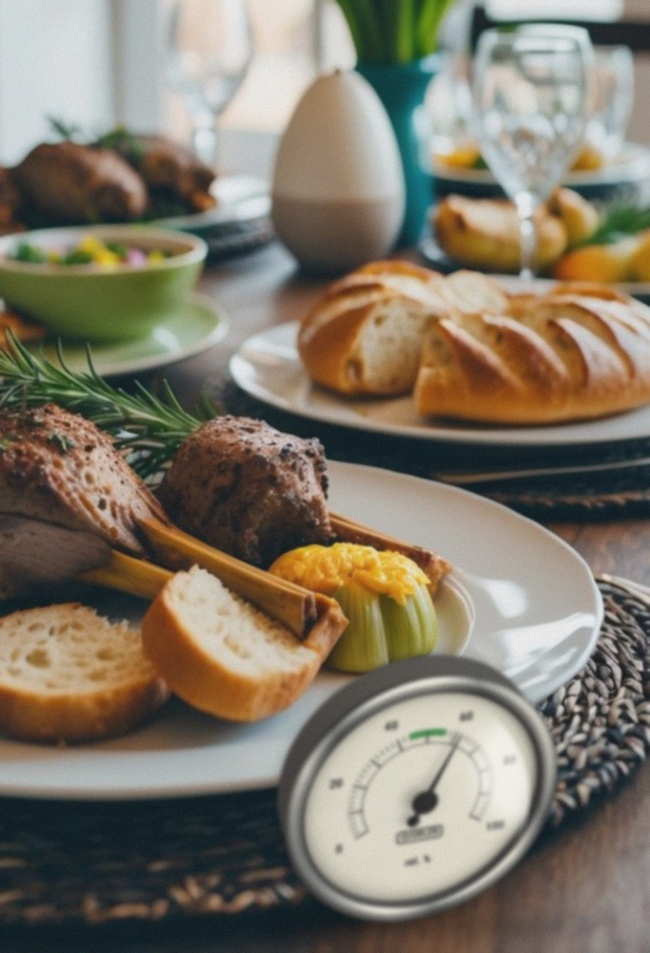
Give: 60 %
